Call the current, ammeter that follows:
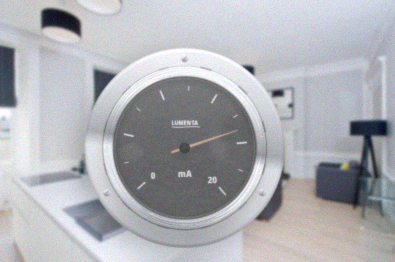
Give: 15 mA
